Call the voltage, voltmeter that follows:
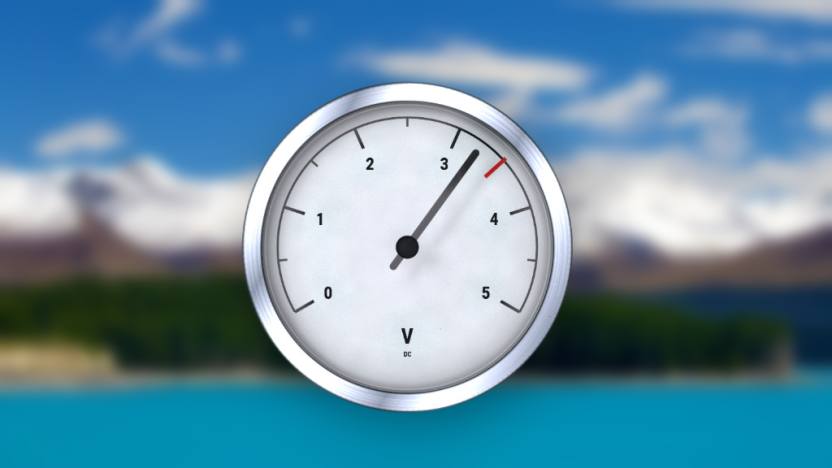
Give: 3.25 V
